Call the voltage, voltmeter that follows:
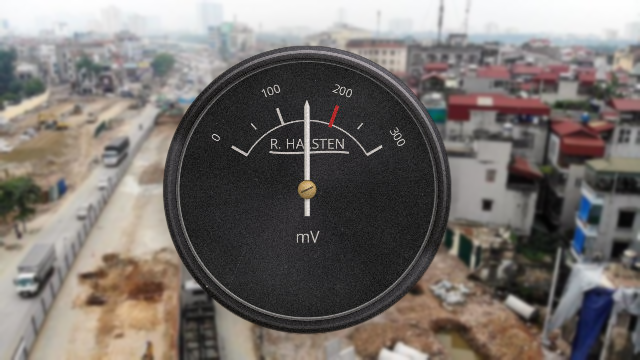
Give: 150 mV
